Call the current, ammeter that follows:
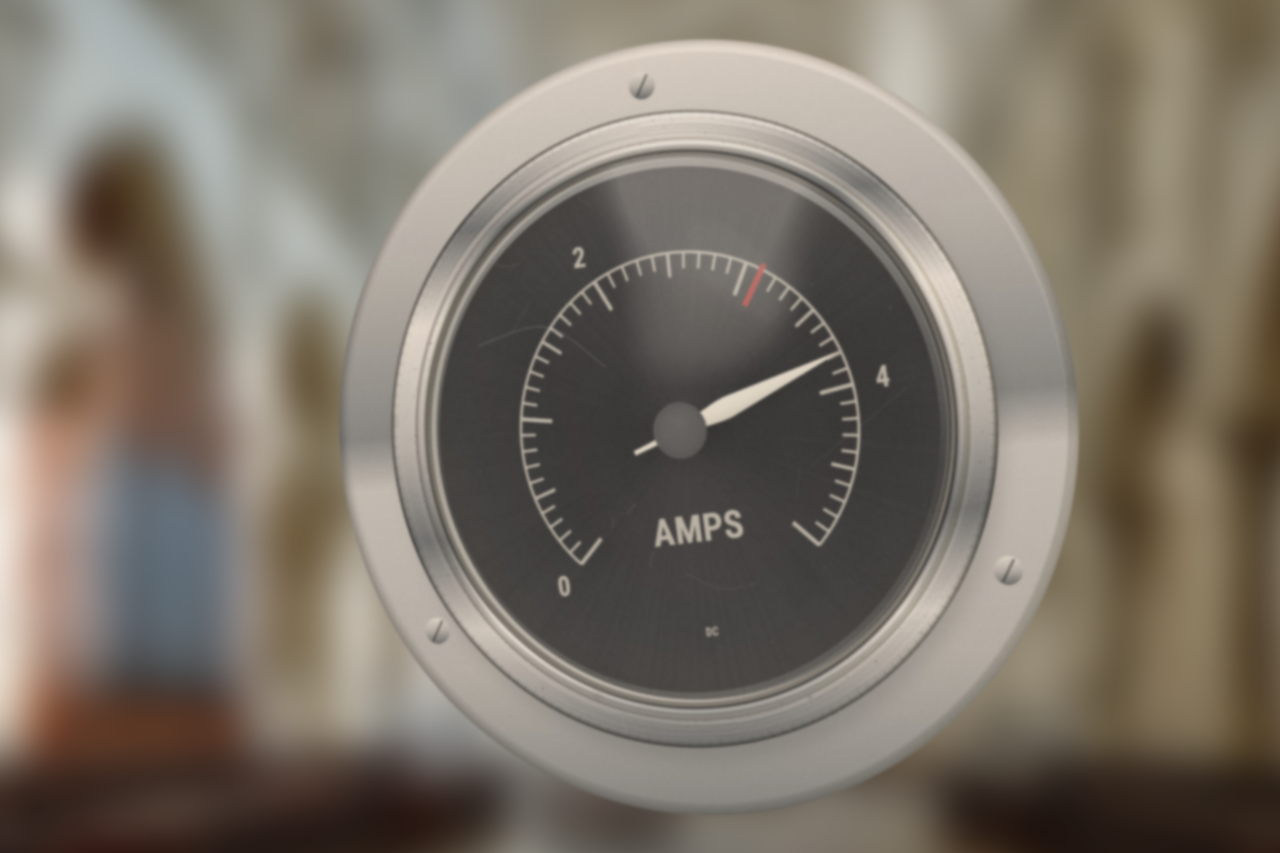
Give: 3.8 A
